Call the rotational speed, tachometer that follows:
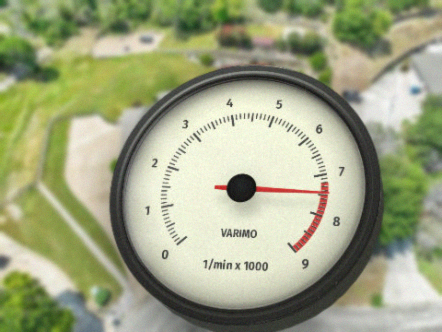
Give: 7500 rpm
